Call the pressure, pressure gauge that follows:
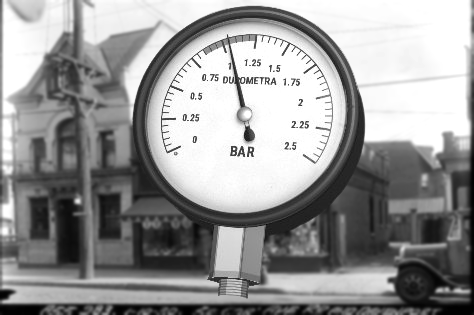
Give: 1.05 bar
